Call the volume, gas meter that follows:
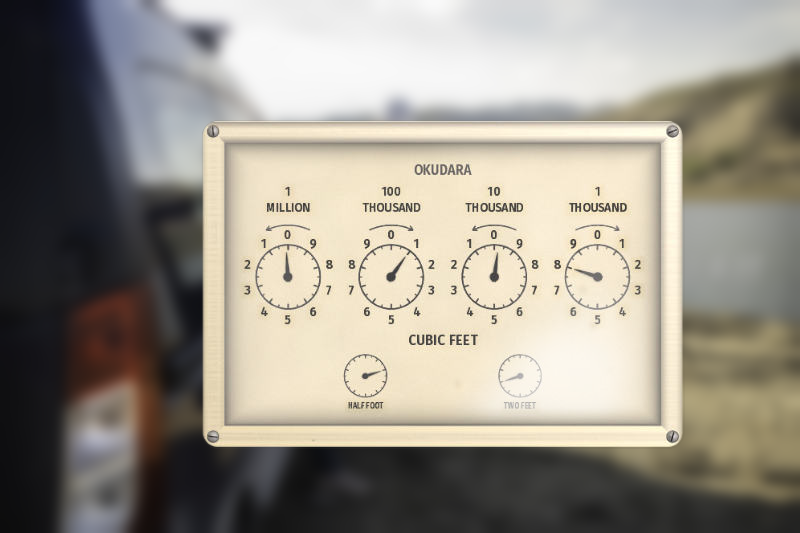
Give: 9800 ft³
